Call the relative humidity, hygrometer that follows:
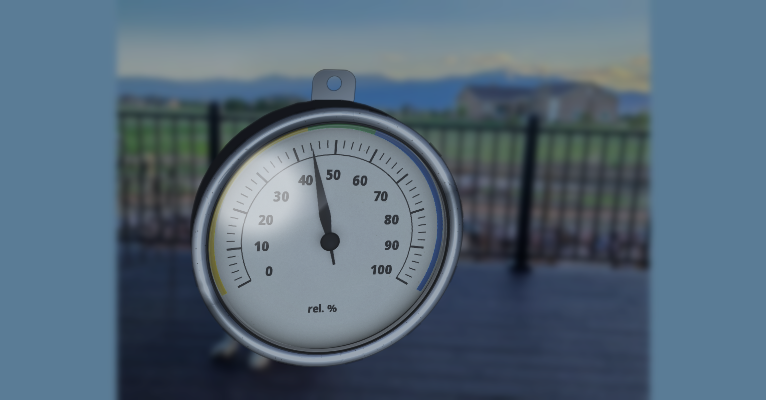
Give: 44 %
